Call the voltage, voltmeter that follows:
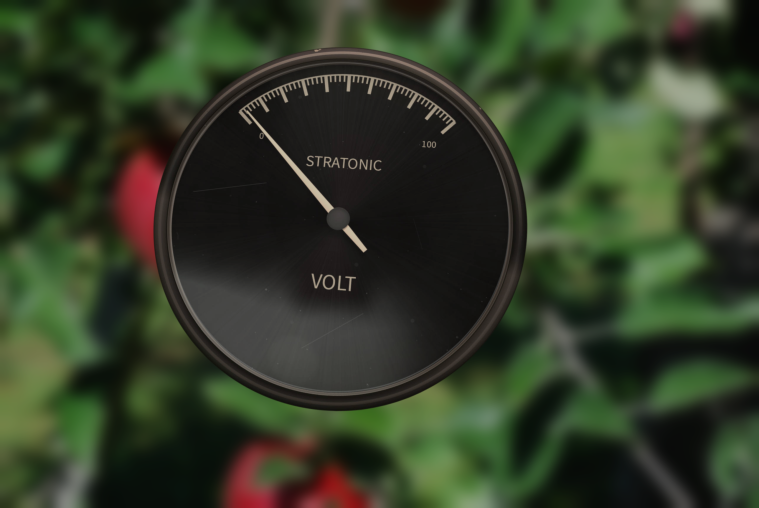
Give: 2 V
